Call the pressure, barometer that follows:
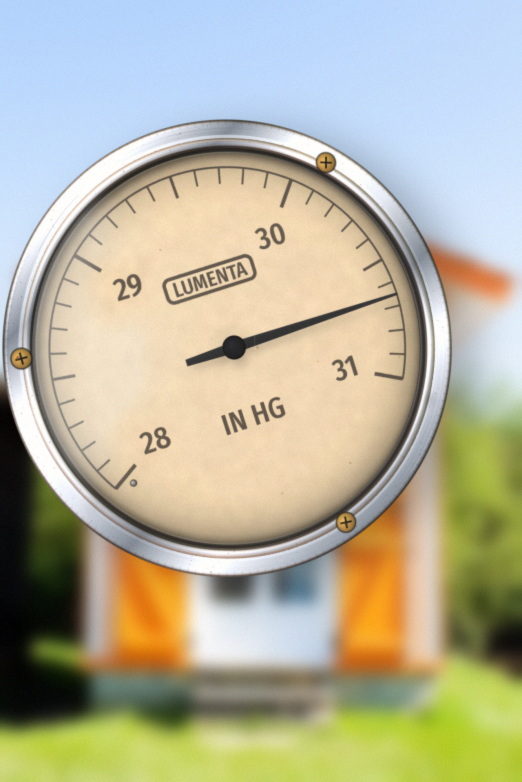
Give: 30.65 inHg
